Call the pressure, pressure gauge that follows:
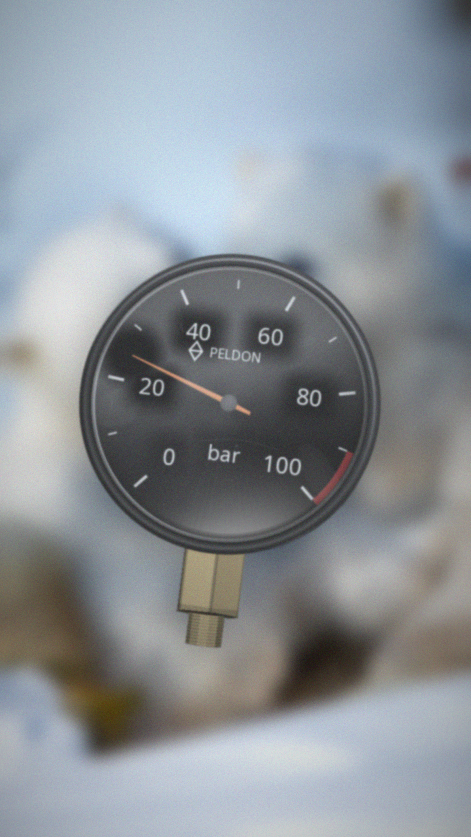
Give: 25 bar
